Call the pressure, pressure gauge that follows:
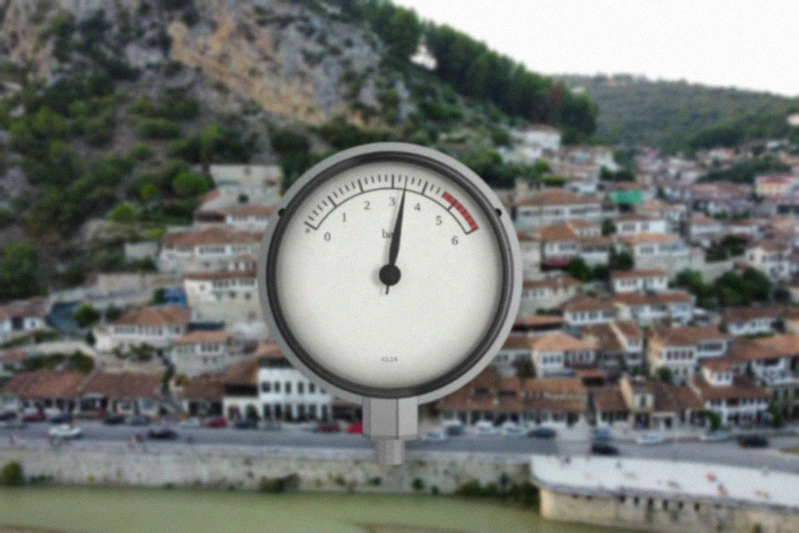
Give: 3.4 bar
